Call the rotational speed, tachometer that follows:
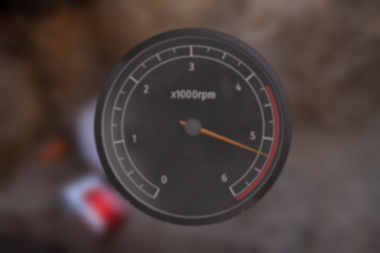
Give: 5250 rpm
